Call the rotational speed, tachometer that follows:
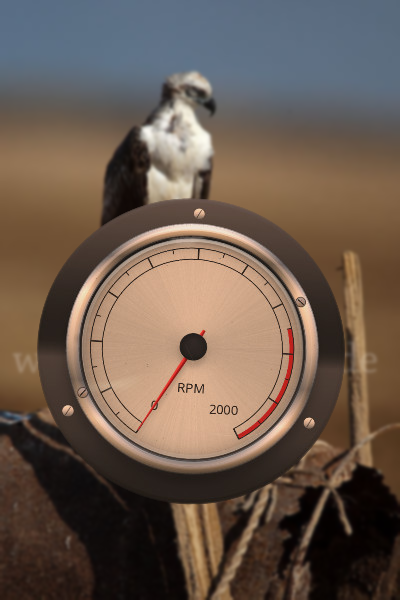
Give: 0 rpm
